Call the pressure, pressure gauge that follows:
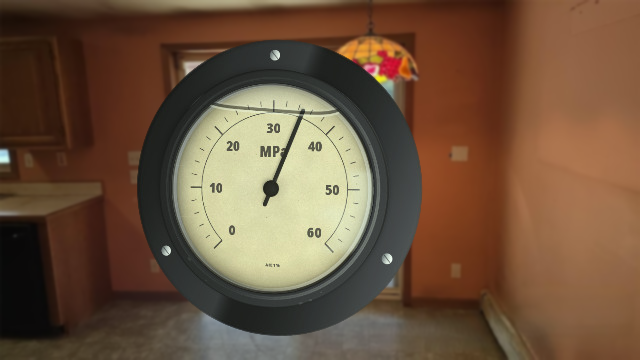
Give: 35 MPa
